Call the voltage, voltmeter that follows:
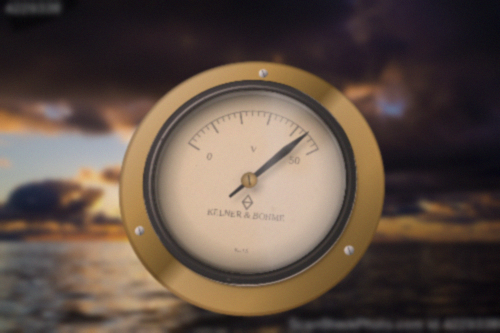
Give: 44 V
